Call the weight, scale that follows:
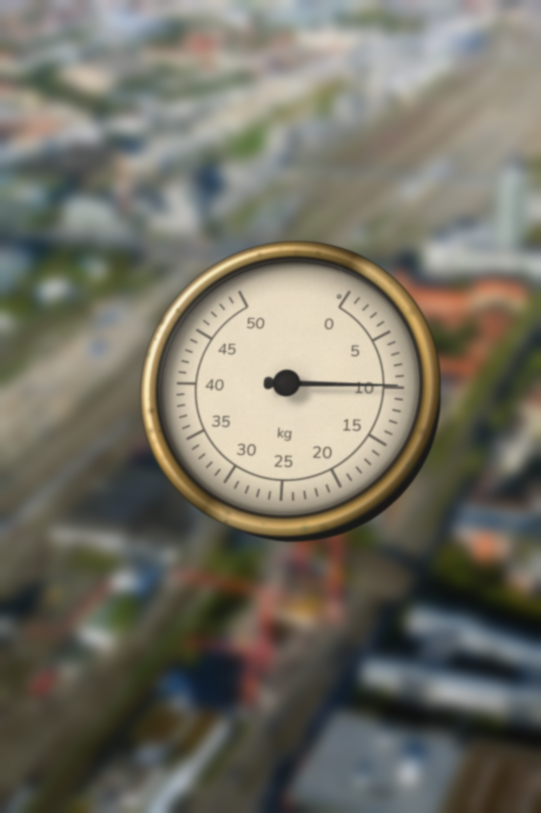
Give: 10 kg
